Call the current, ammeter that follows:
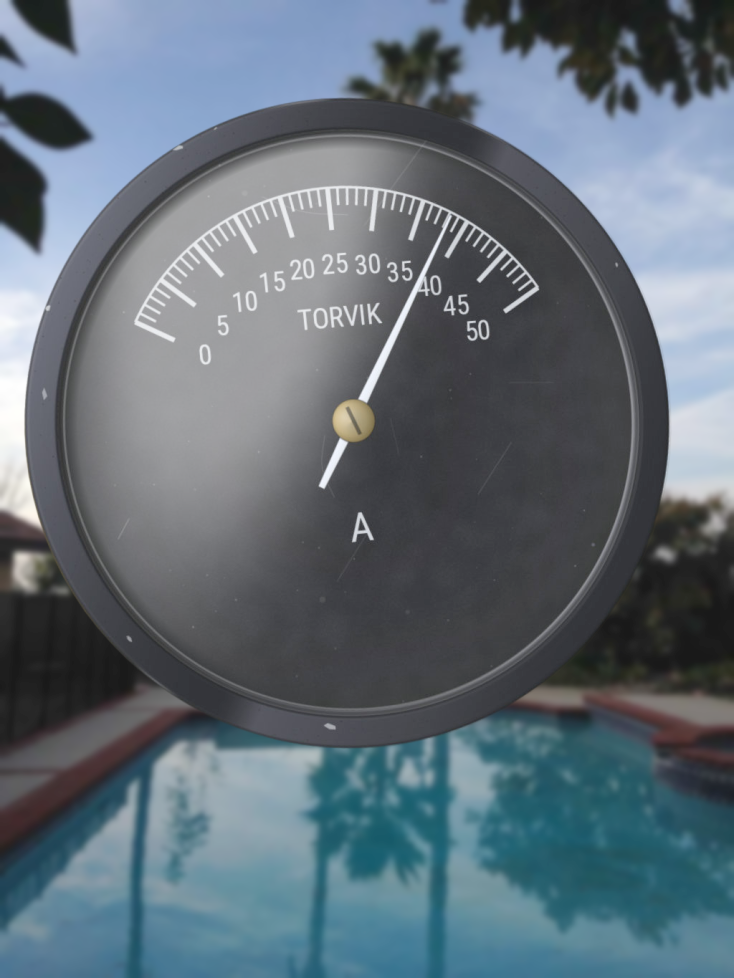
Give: 38 A
